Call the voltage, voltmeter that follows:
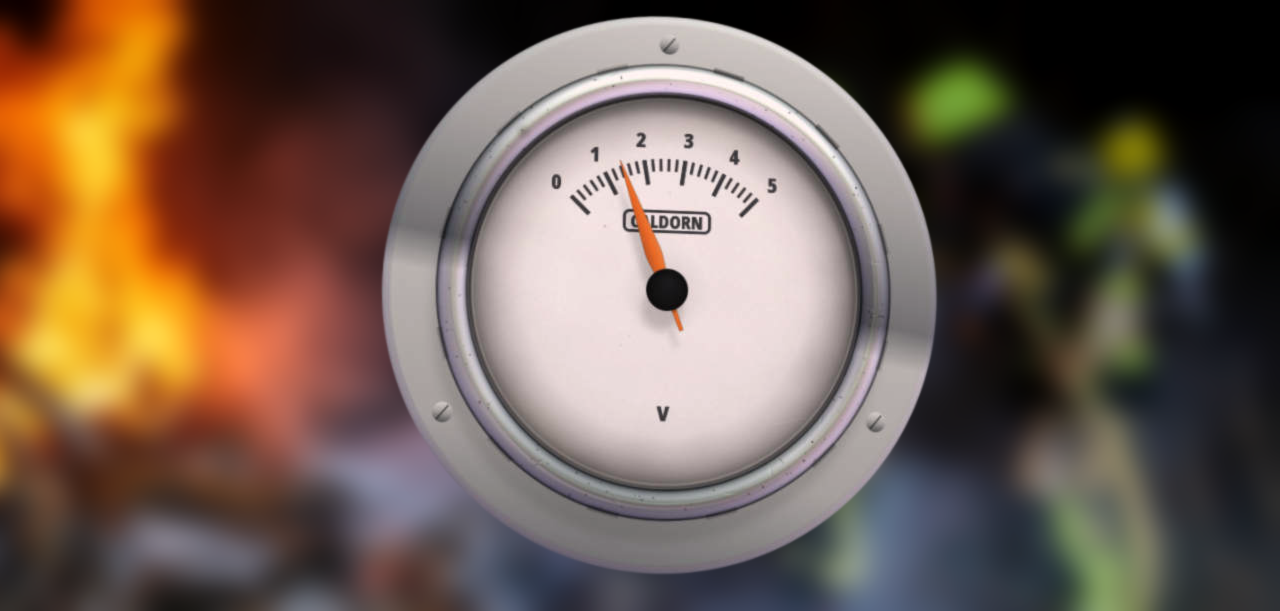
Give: 1.4 V
